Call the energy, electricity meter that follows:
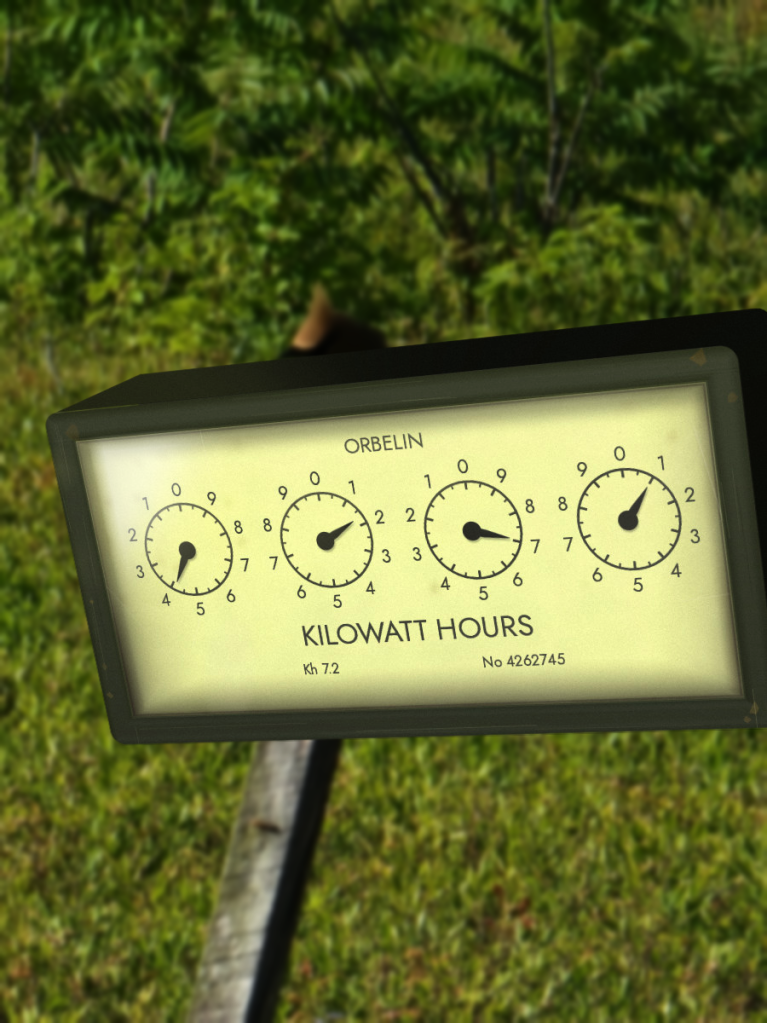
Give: 4171 kWh
